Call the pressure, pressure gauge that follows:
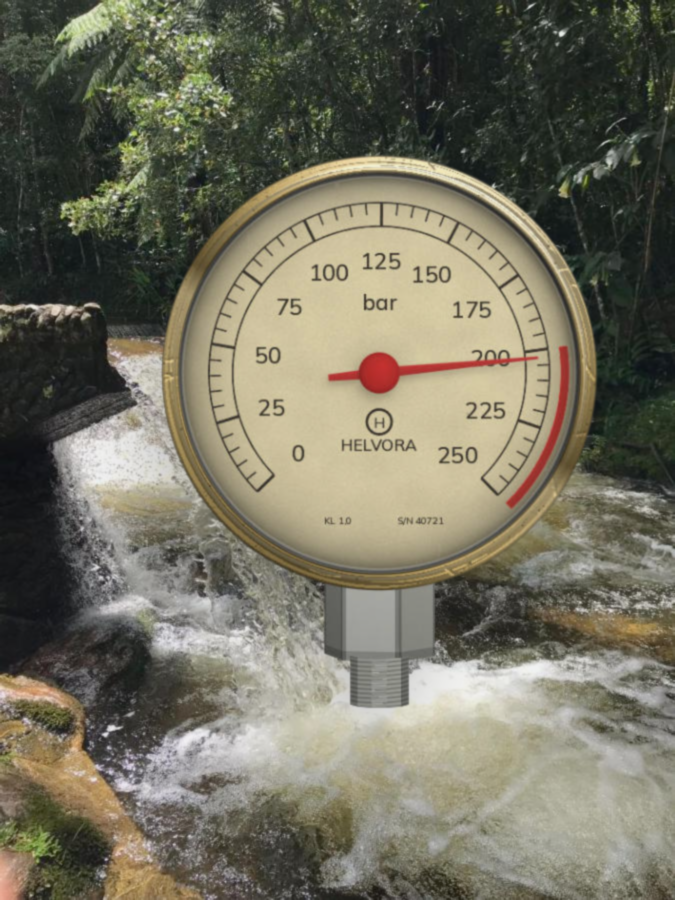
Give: 202.5 bar
